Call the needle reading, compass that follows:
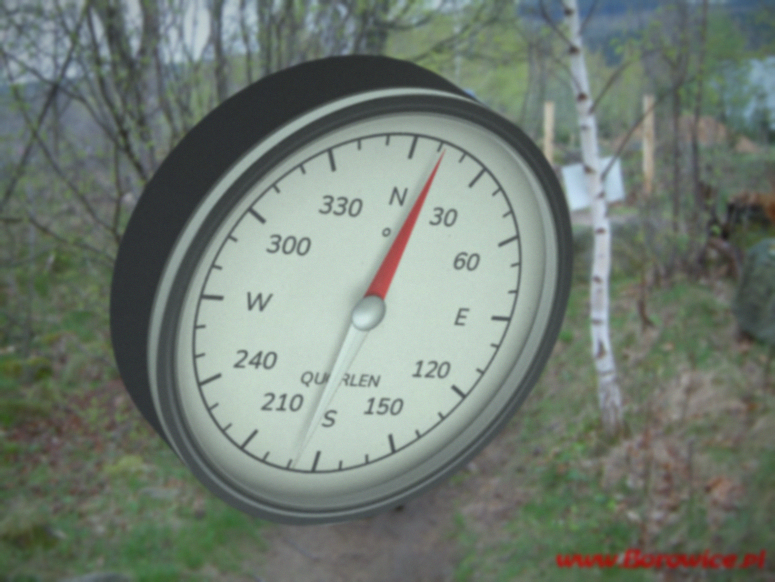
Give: 10 °
